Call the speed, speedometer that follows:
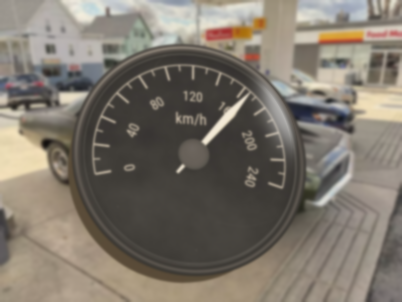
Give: 165 km/h
